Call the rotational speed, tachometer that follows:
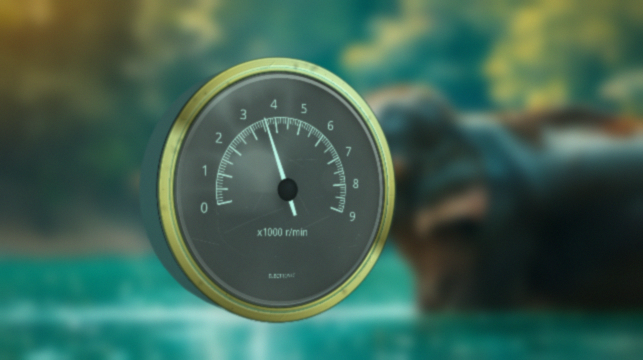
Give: 3500 rpm
